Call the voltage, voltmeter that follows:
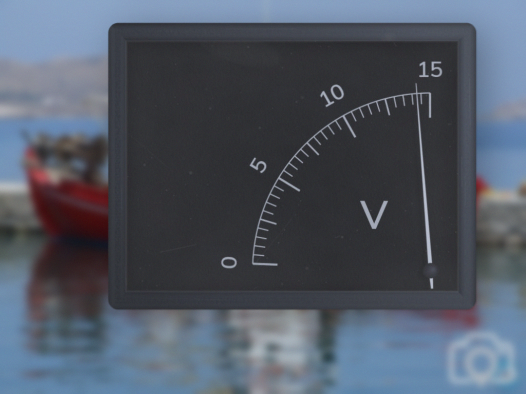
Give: 14.25 V
